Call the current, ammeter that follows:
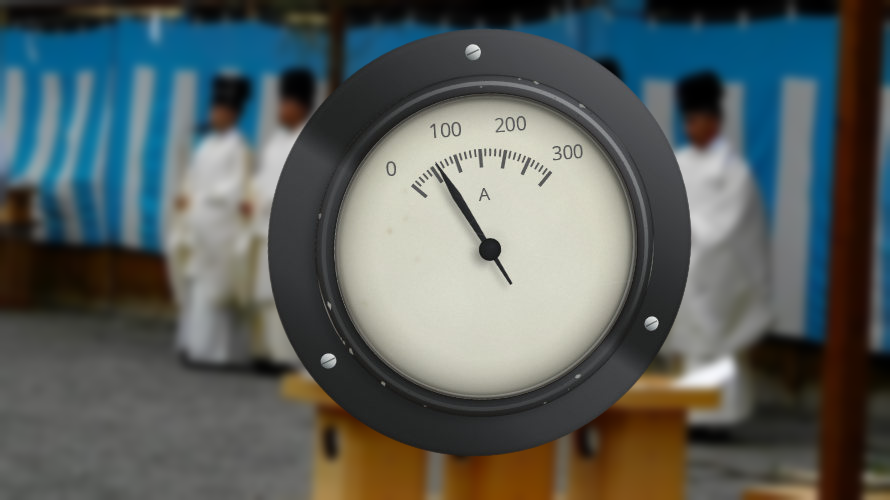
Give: 60 A
